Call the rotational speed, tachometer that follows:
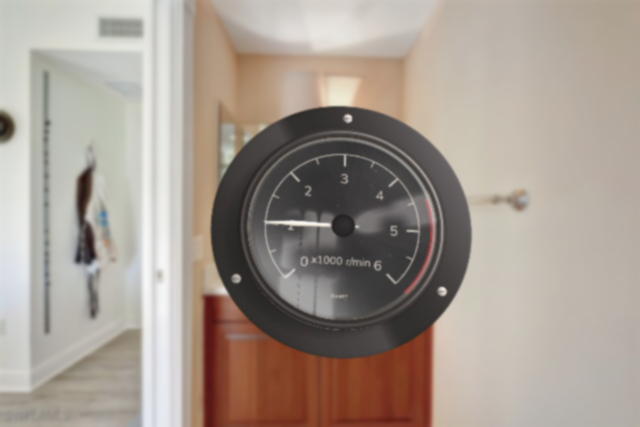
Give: 1000 rpm
